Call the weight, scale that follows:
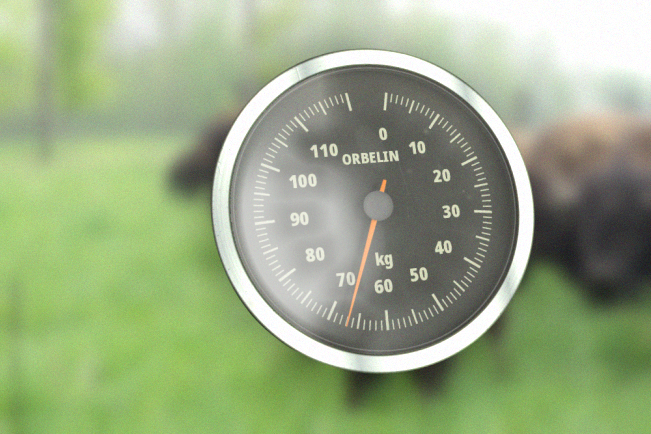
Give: 67 kg
